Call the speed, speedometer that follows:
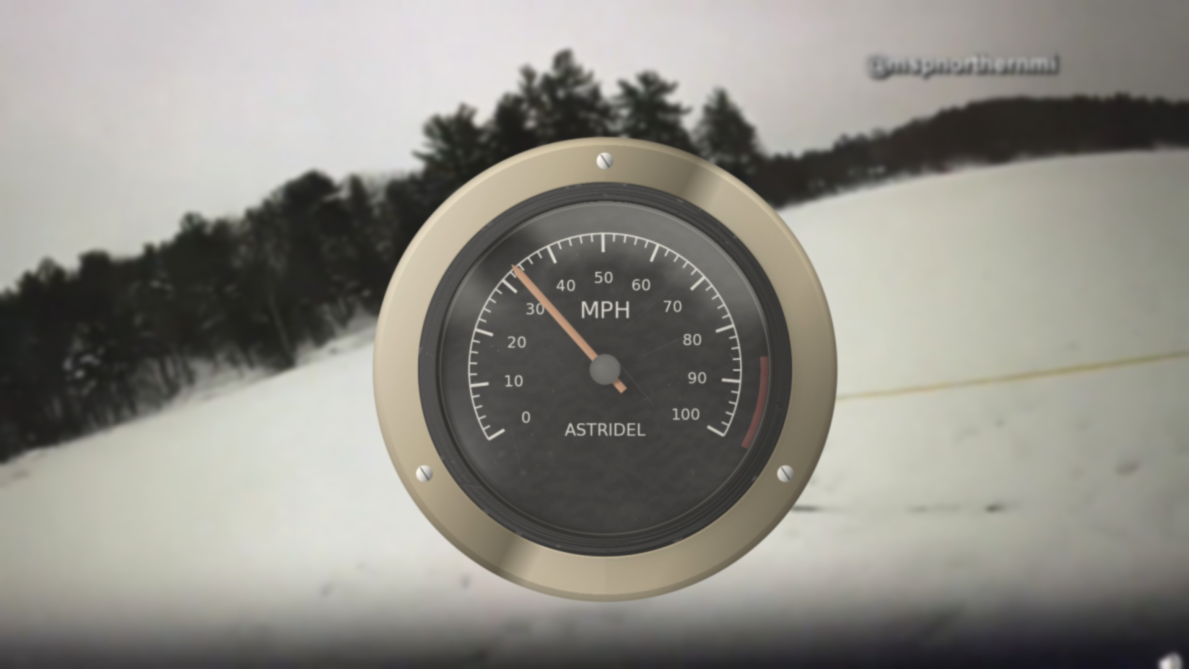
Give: 33 mph
